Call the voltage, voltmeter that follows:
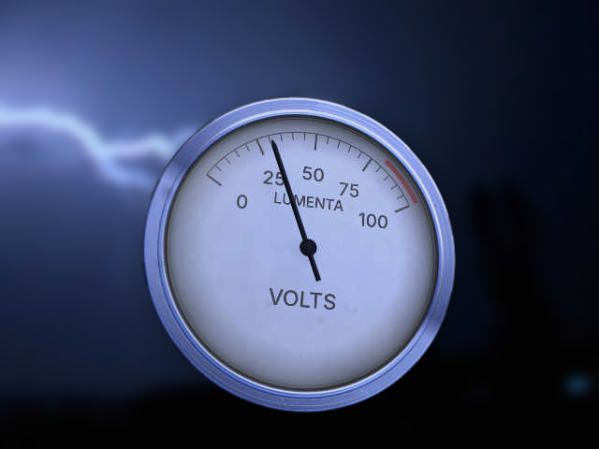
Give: 30 V
